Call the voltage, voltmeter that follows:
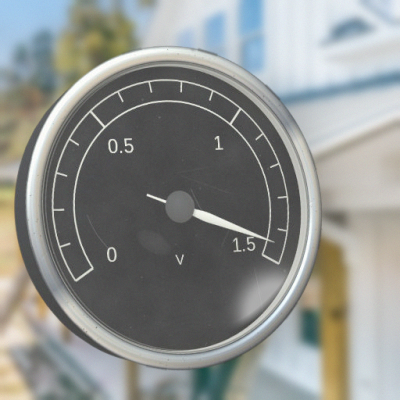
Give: 1.45 V
